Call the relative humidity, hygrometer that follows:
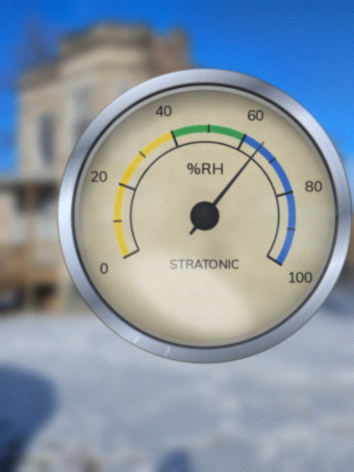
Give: 65 %
